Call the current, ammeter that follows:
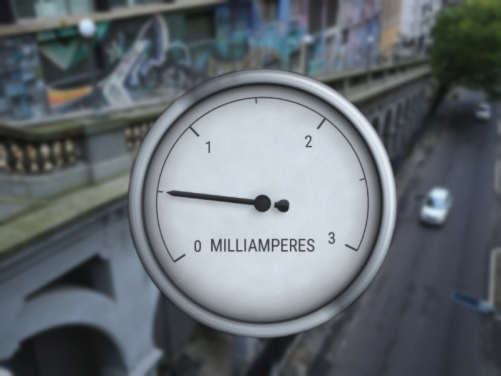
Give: 0.5 mA
